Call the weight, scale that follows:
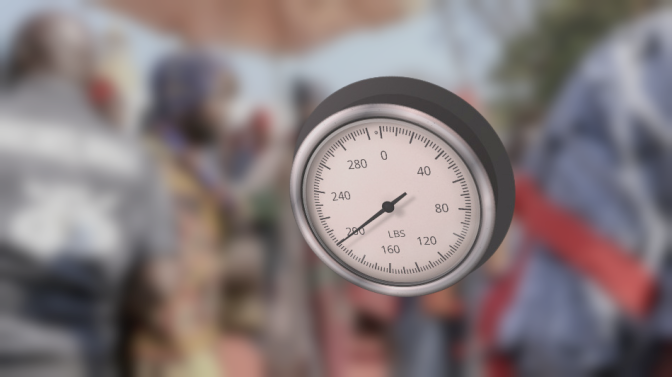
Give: 200 lb
